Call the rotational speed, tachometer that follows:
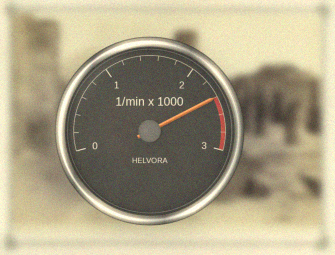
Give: 2400 rpm
